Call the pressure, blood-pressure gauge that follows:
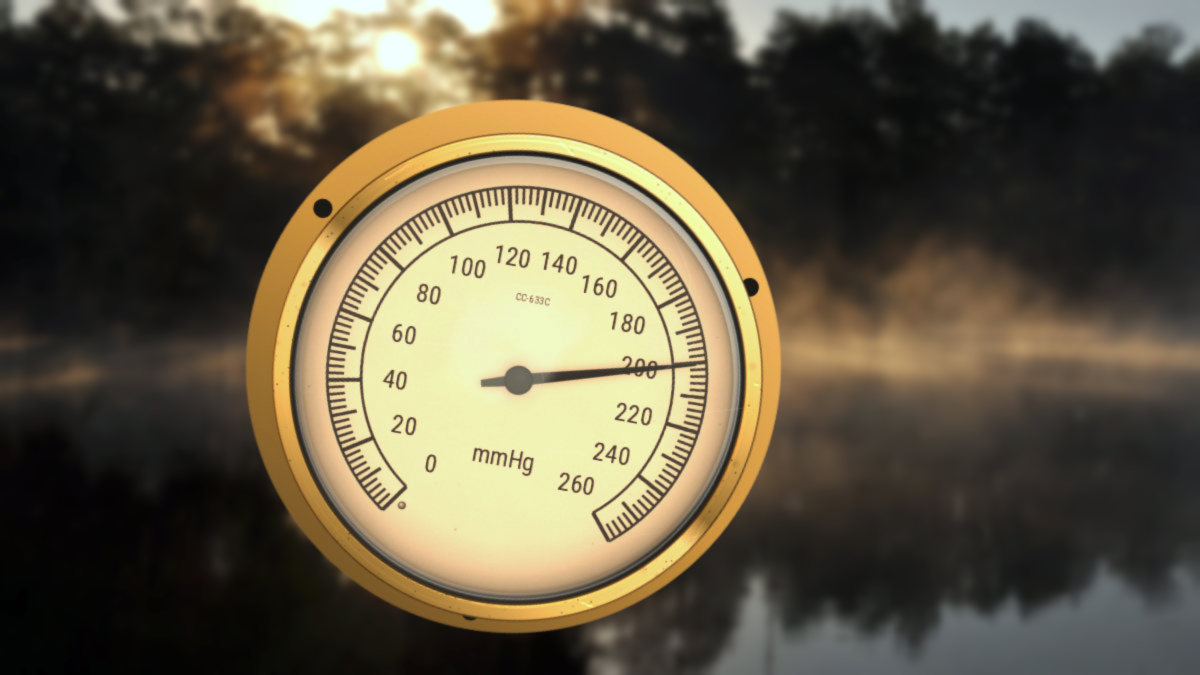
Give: 200 mmHg
